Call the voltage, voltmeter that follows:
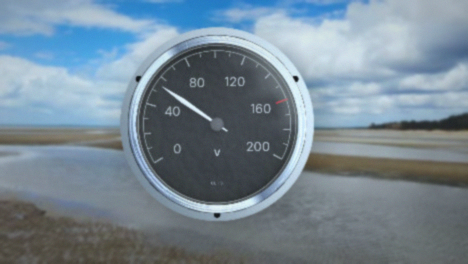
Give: 55 V
